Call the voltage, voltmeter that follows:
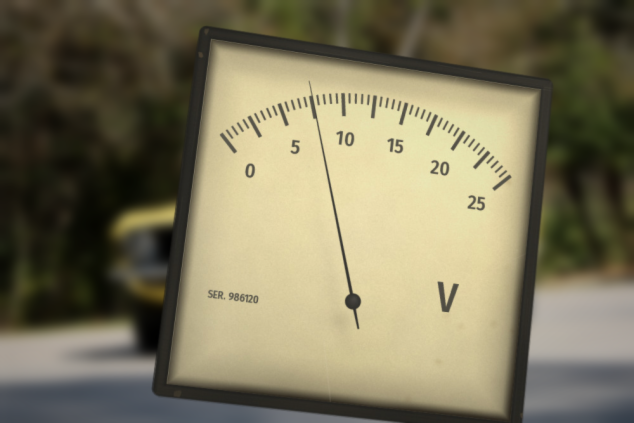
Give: 7.5 V
